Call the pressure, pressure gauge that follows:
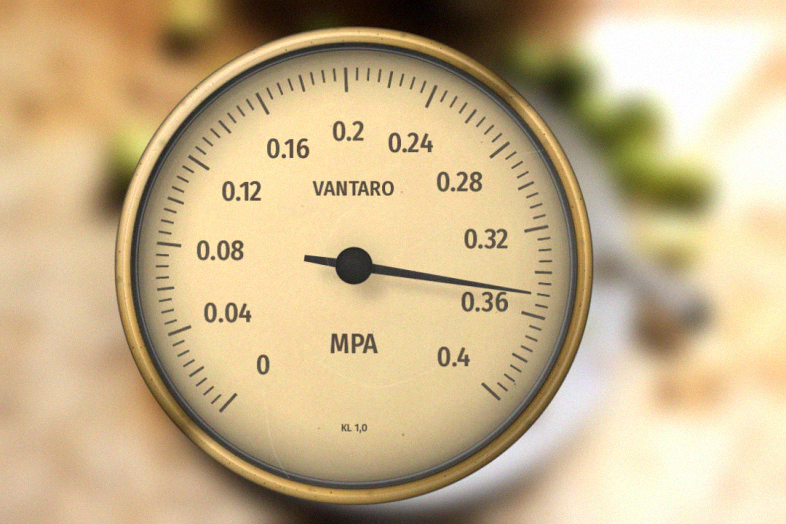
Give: 0.35 MPa
